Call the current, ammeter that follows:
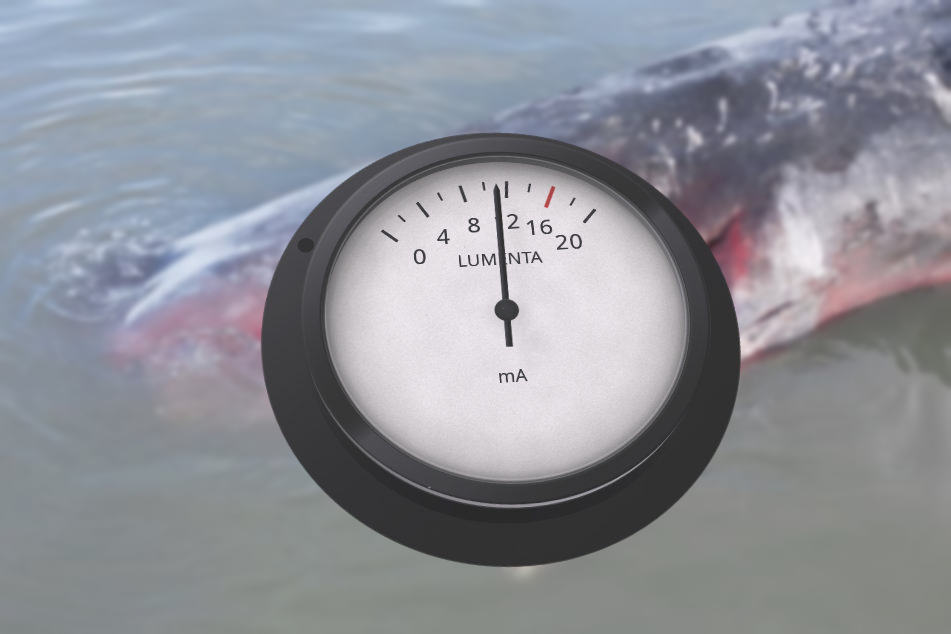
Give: 11 mA
